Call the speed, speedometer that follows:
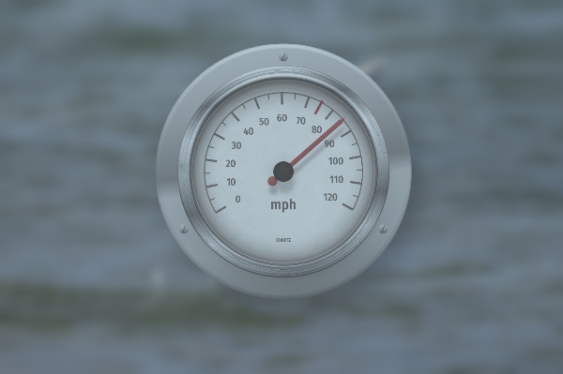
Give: 85 mph
